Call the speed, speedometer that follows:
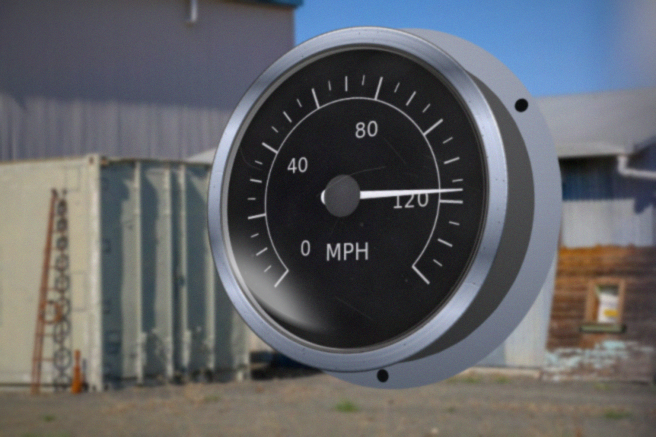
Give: 117.5 mph
